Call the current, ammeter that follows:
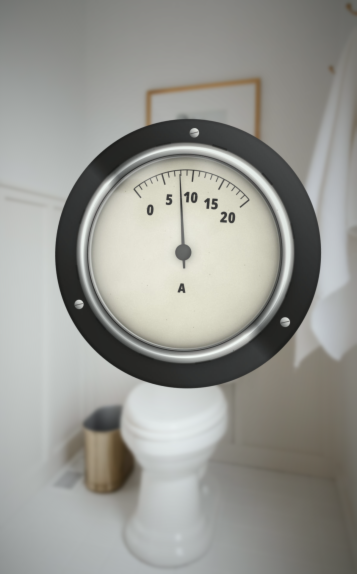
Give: 8 A
